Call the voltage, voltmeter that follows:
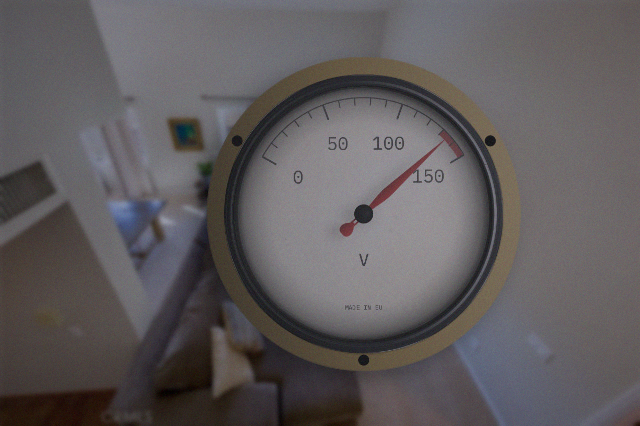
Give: 135 V
